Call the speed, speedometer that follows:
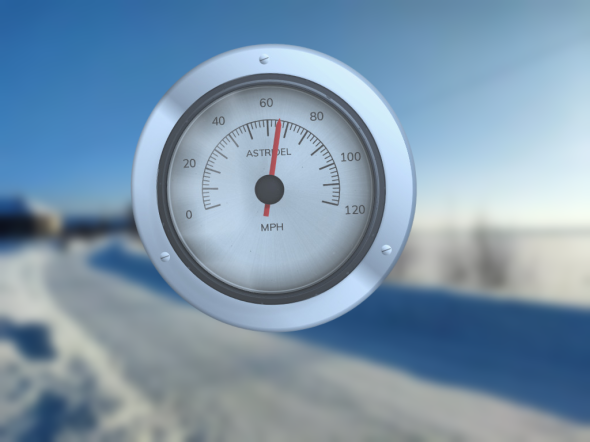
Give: 66 mph
